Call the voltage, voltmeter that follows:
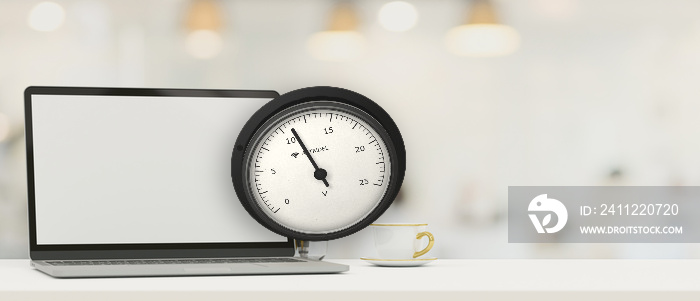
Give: 11 V
